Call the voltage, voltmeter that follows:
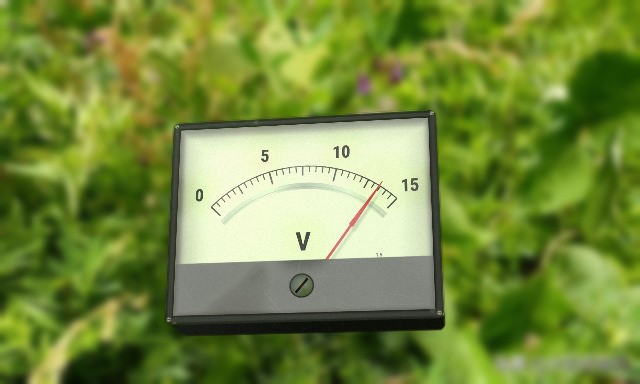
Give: 13.5 V
